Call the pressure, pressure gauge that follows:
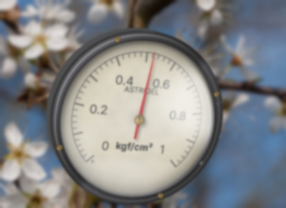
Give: 0.52 kg/cm²
